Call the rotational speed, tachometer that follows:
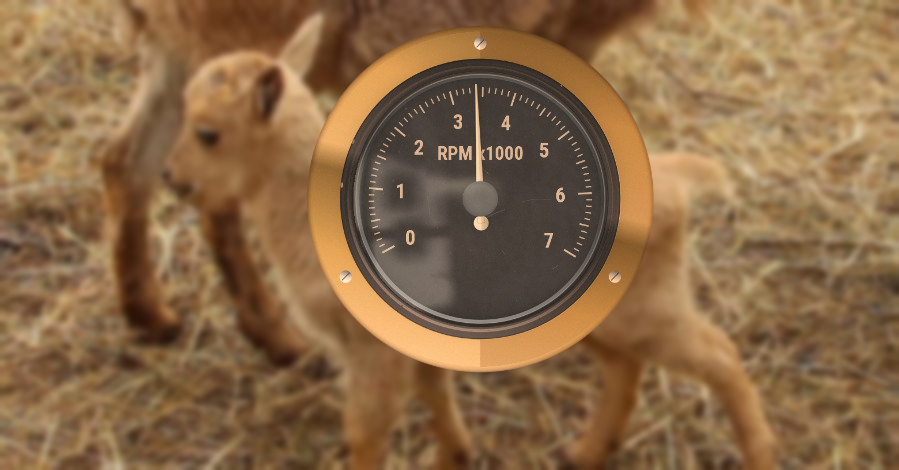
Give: 3400 rpm
